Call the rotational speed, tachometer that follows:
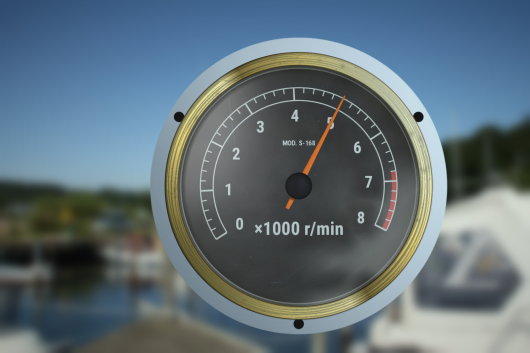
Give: 5000 rpm
